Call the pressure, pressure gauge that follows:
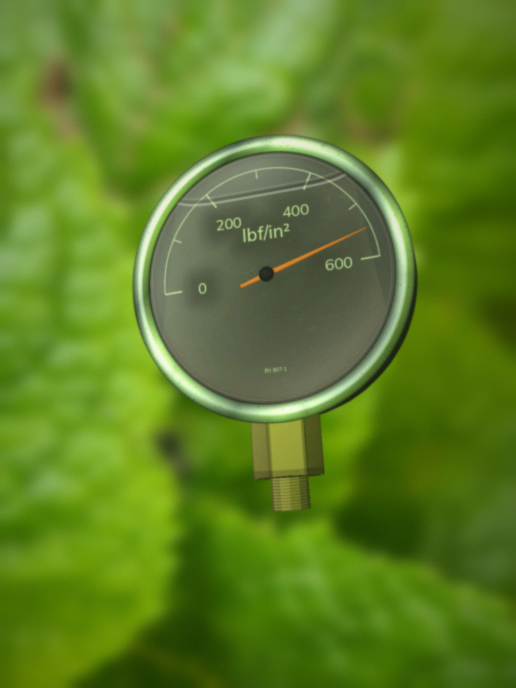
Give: 550 psi
